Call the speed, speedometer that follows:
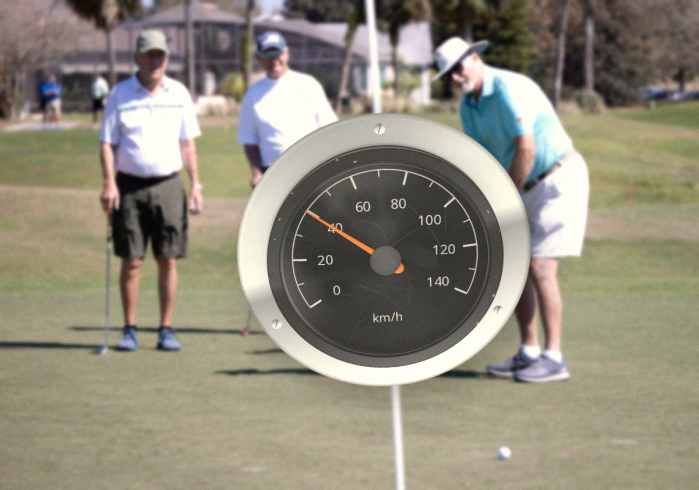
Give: 40 km/h
